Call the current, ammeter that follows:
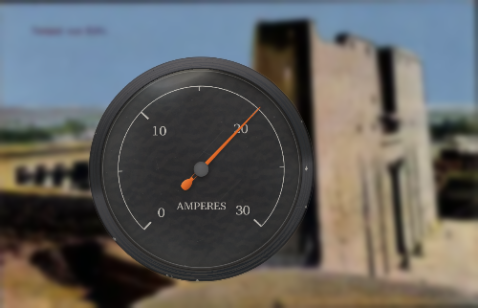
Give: 20 A
